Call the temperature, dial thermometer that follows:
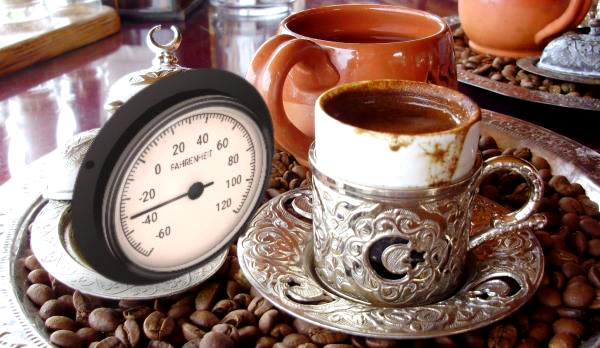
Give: -30 °F
